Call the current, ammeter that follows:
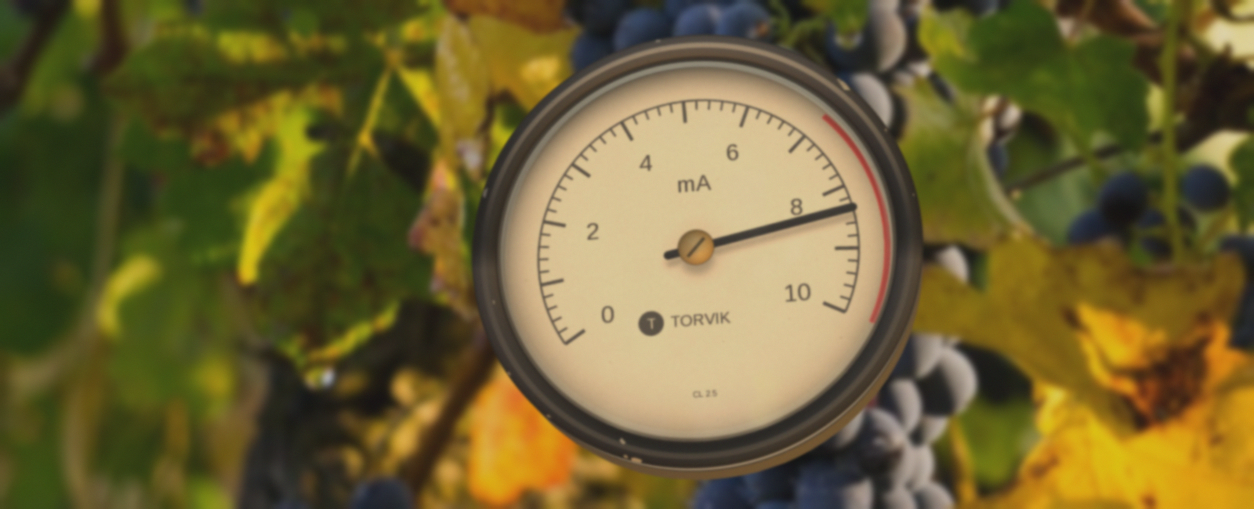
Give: 8.4 mA
